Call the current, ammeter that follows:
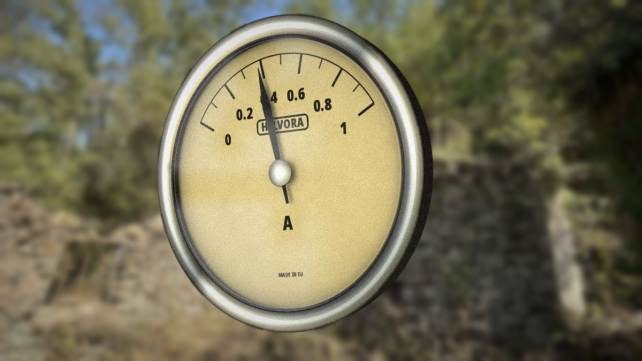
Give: 0.4 A
